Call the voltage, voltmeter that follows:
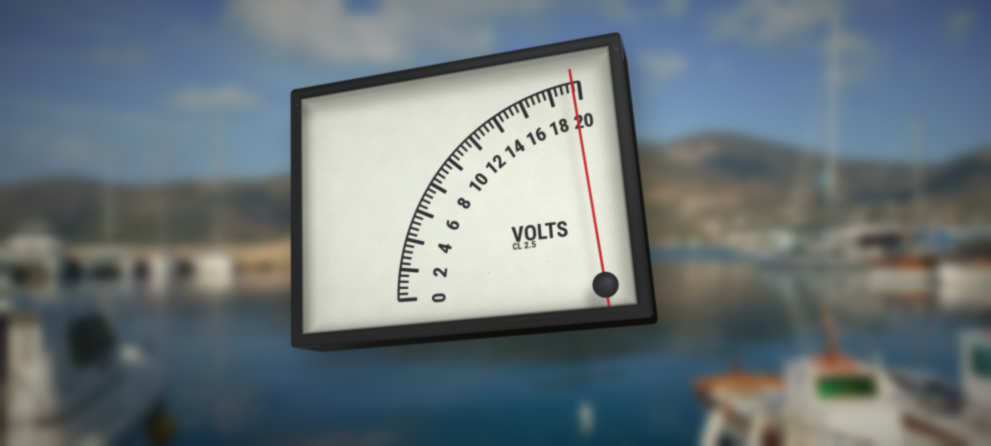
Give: 19.6 V
